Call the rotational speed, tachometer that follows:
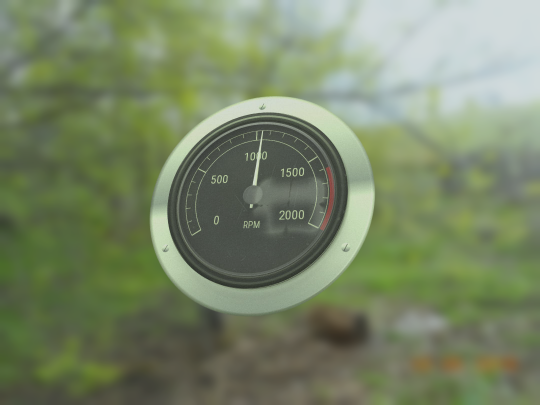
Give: 1050 rpm
